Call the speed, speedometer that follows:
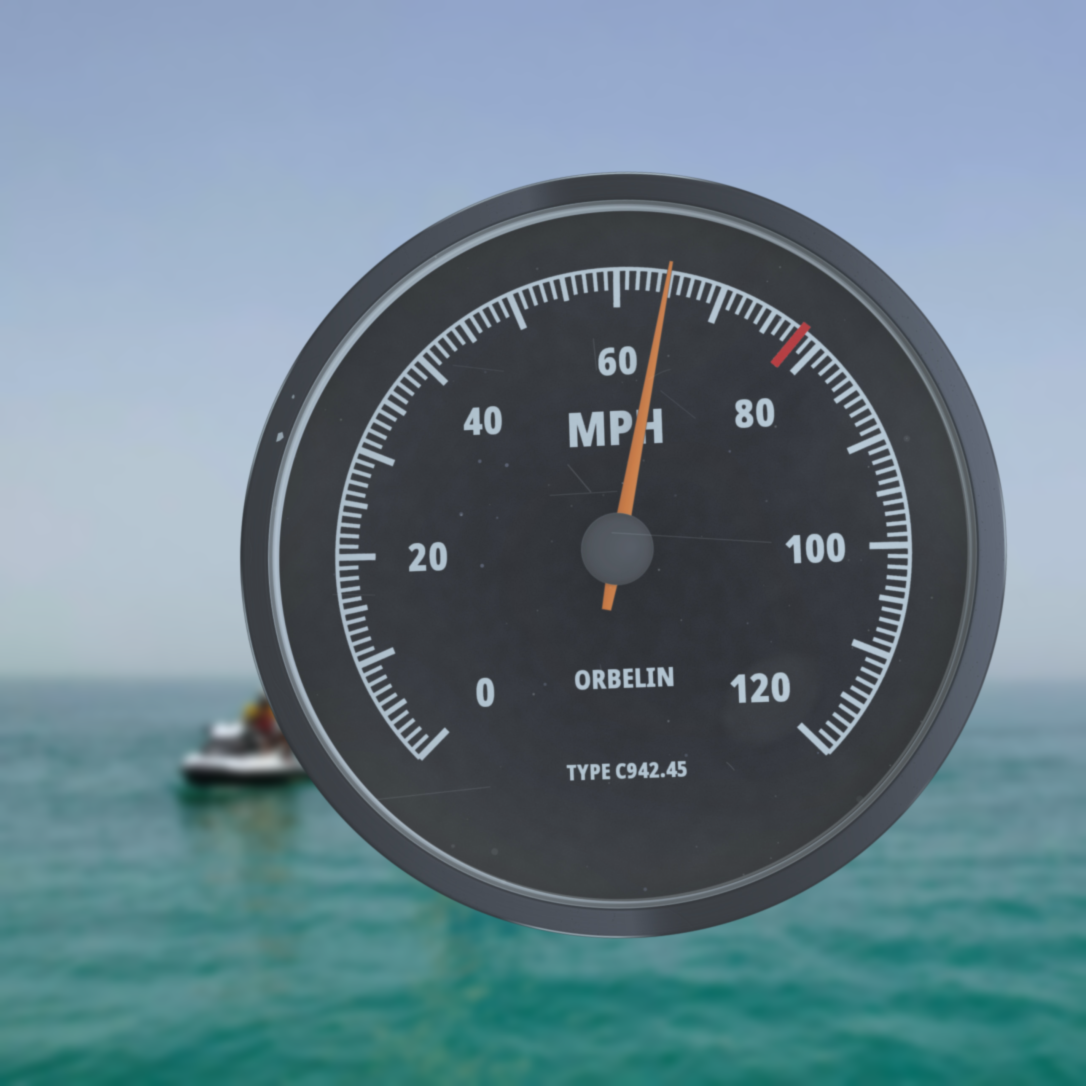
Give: 65 mph
